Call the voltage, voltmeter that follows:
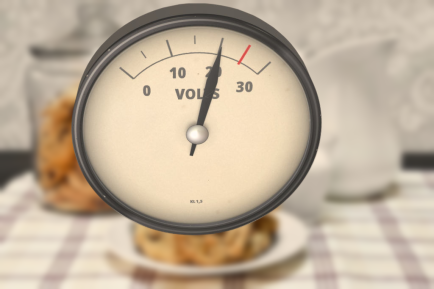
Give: 20 V
